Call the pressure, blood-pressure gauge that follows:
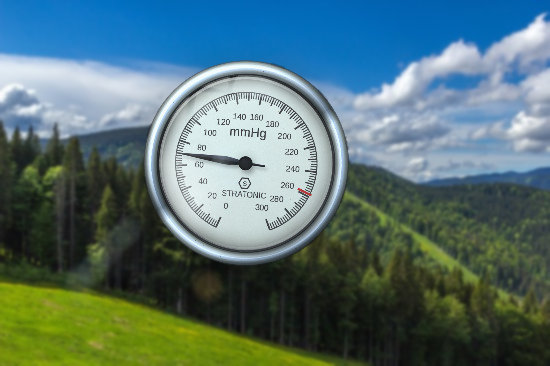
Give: 70 mmHg
